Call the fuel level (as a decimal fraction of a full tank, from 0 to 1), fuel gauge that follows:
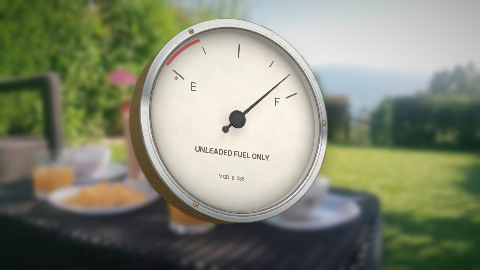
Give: 0.875
